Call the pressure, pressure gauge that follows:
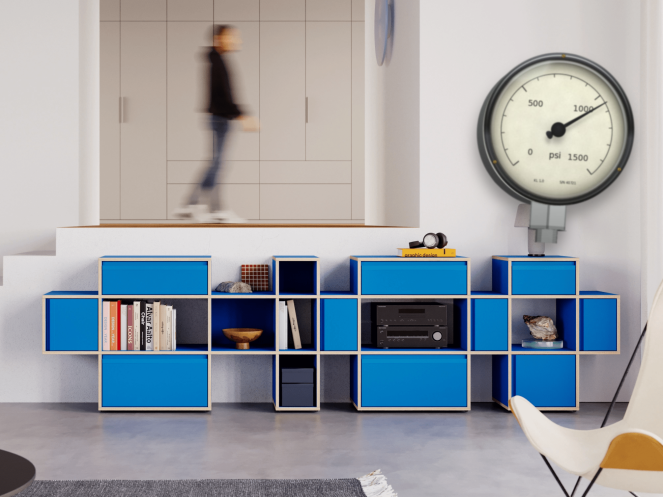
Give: 1050 psi
